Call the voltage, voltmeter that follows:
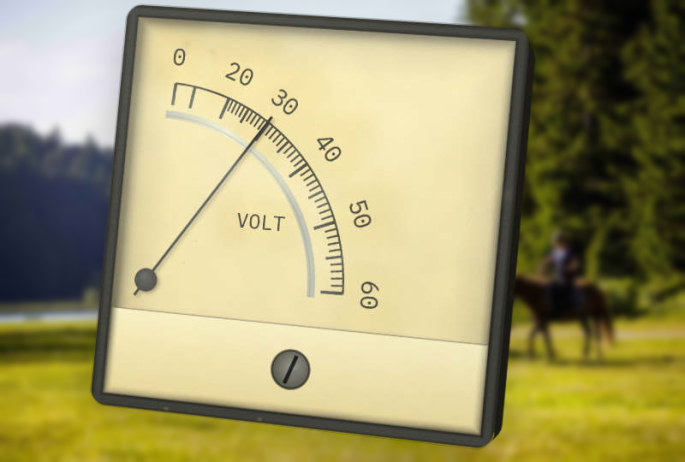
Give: 30 V
